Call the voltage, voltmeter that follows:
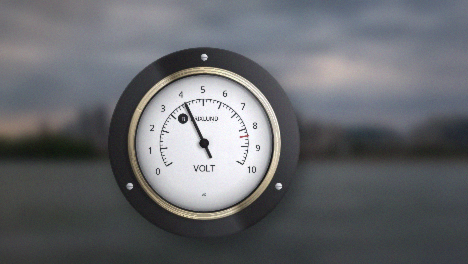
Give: 4 V
